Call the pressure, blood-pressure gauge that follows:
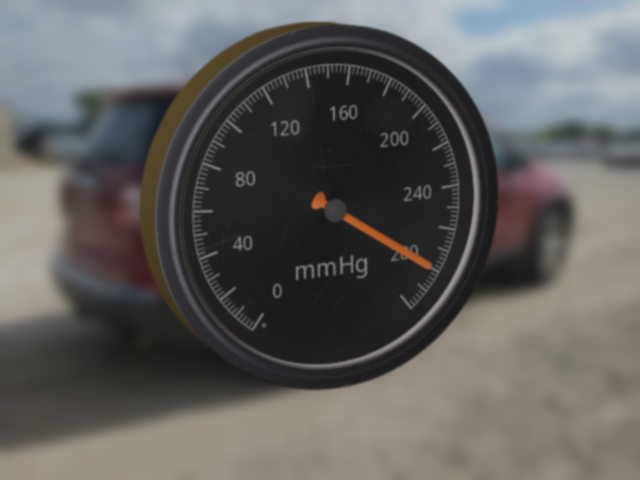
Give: 280 mmHg
